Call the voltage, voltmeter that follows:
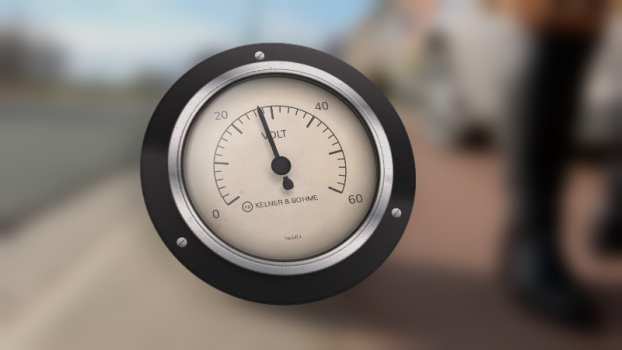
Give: 27 V
